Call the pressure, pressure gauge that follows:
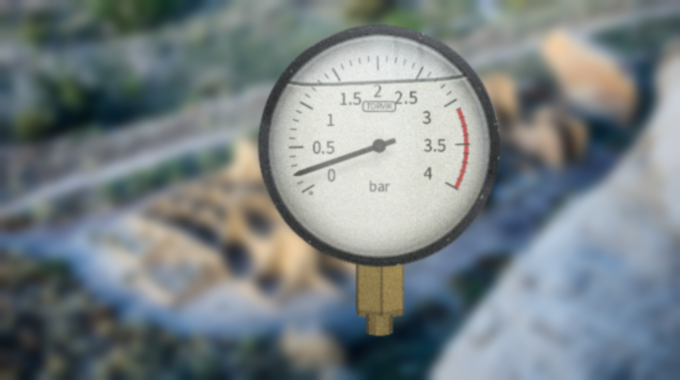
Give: 0.2 bar
